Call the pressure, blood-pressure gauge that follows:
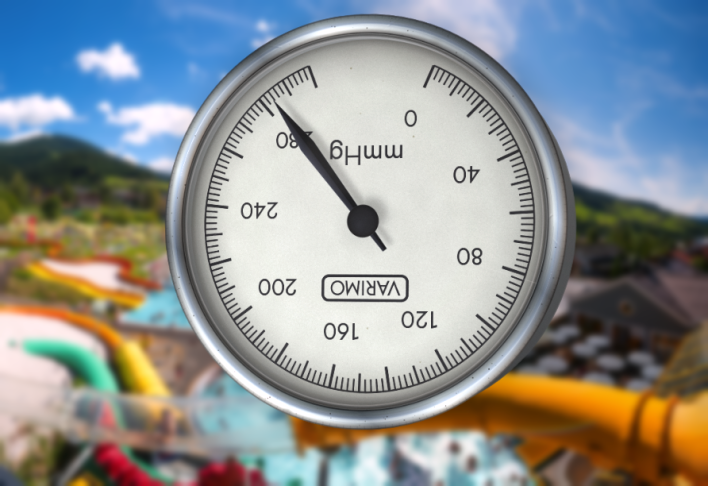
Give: 284 mmHg
